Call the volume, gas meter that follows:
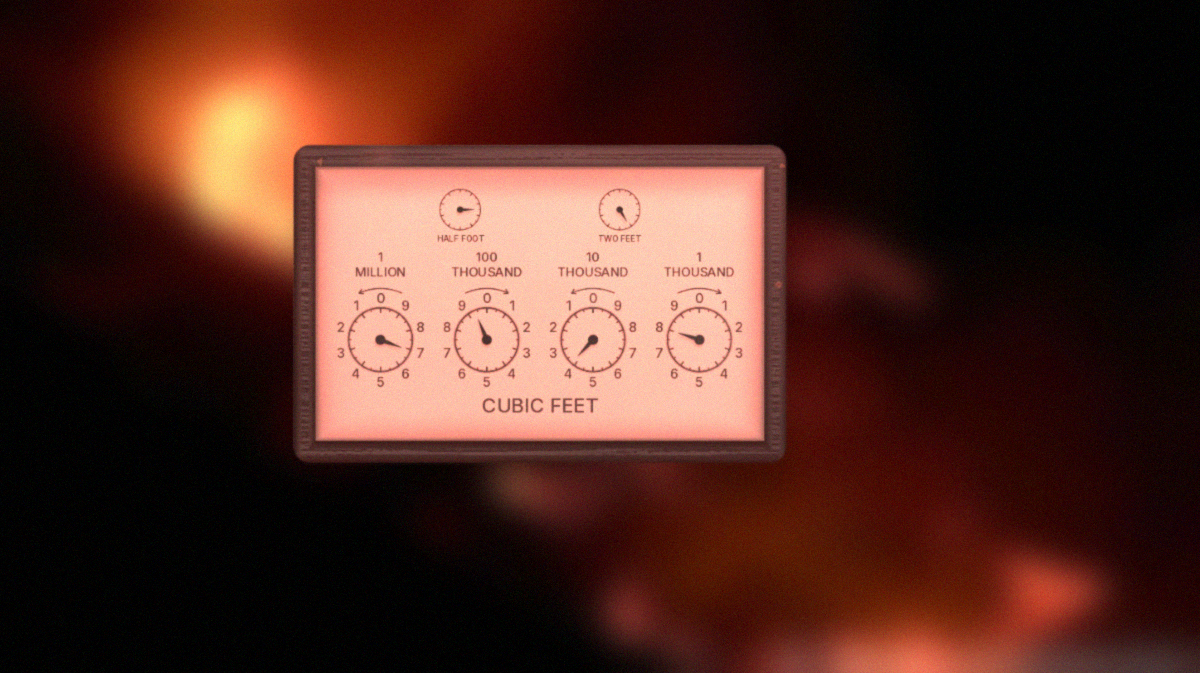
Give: 693800 ft³
